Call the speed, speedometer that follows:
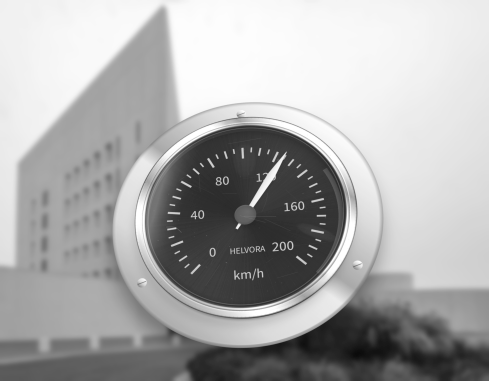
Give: 125 km/h
